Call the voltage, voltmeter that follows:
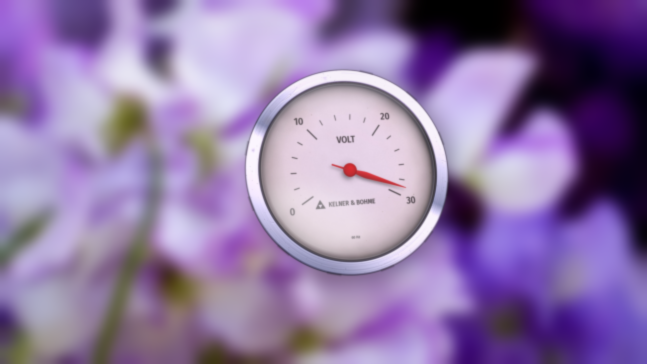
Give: 29 V
